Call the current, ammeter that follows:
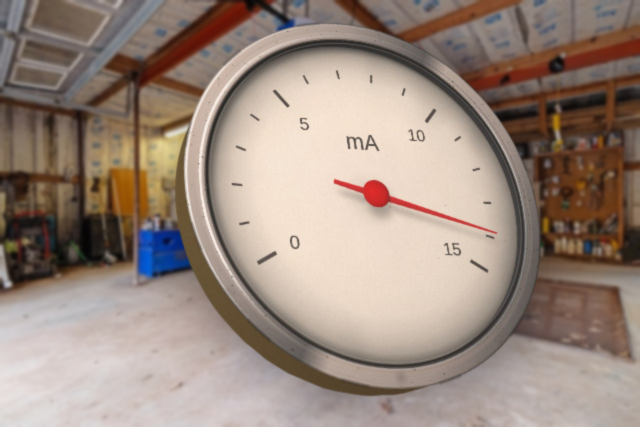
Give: 14 mA
